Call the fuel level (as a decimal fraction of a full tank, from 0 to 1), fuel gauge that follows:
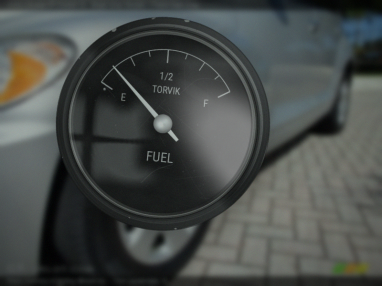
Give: 0.125
